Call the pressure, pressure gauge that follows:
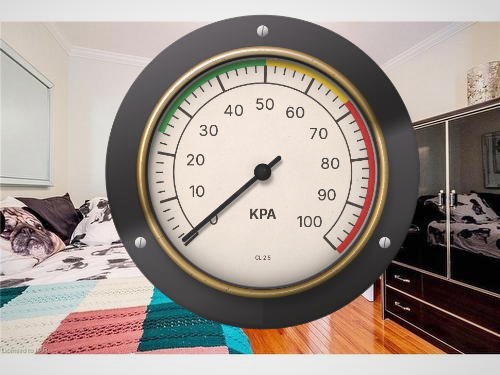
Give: 1 kPa
